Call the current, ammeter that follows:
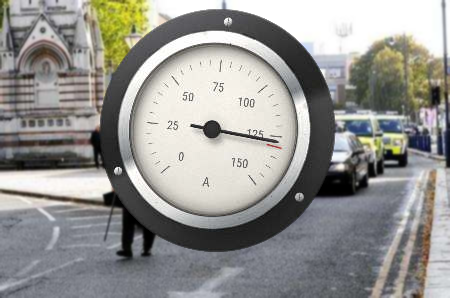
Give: 127.5 A
